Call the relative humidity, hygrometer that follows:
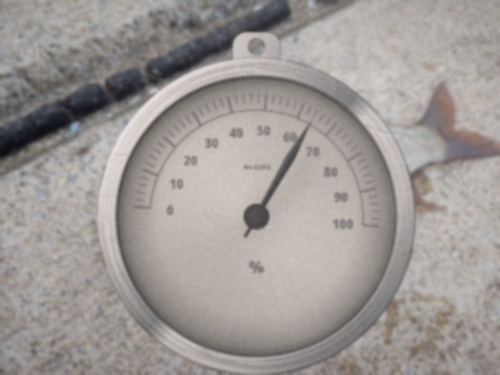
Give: 64 %
